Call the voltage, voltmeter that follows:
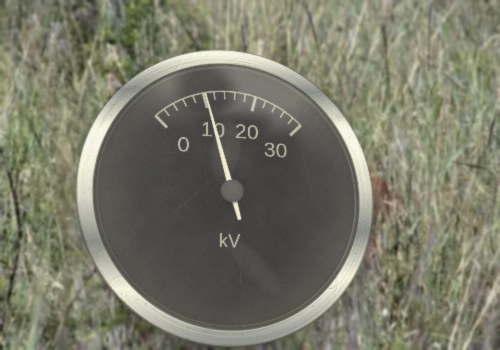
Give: 10 kV
